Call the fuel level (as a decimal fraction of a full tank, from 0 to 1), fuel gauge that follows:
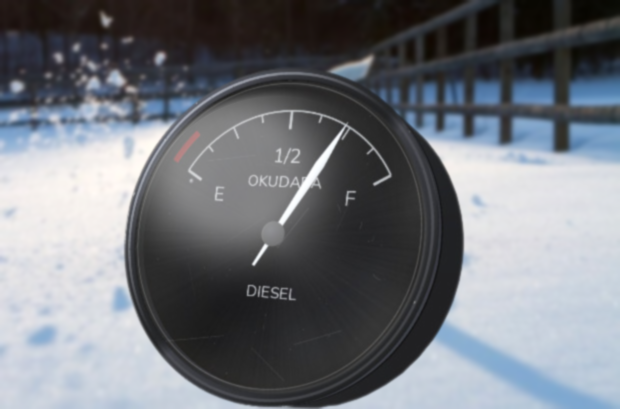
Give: 0.75
